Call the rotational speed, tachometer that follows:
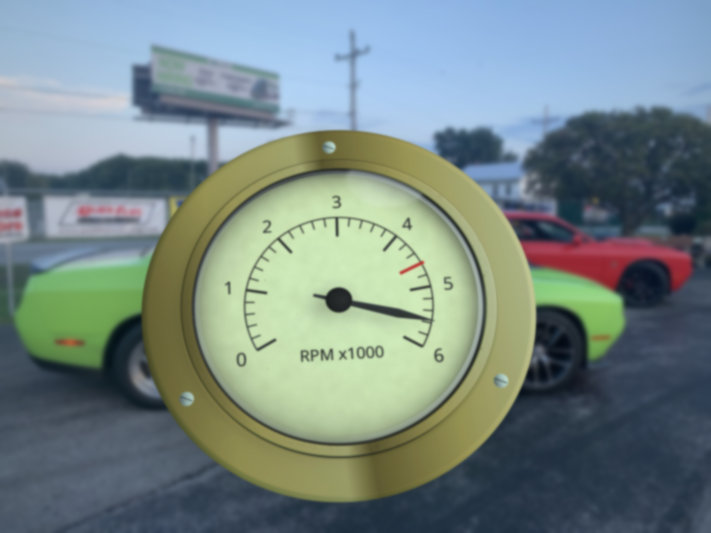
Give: 5600 rpm
